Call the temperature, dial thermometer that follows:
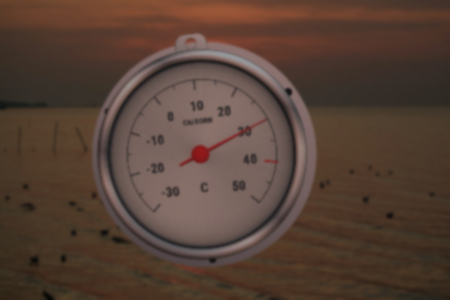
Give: 30 °C
